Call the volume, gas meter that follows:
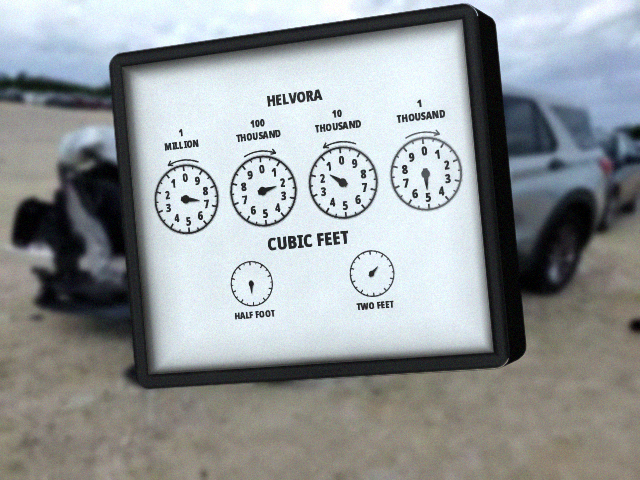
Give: 721500 ft³
